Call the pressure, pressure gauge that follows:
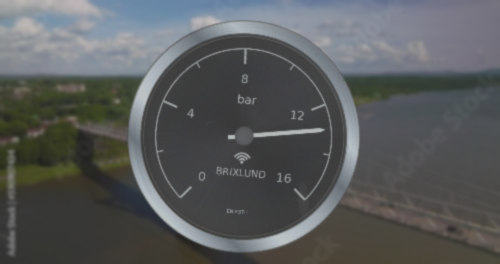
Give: 13 bar
